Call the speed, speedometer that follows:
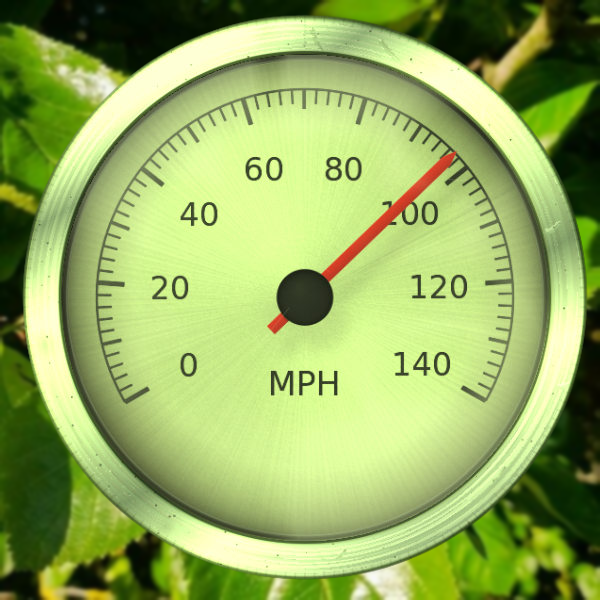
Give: 97 mph
